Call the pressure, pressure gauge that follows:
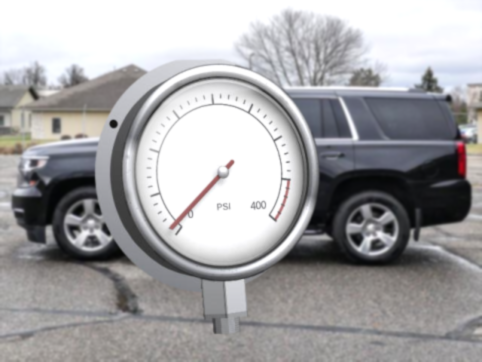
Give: 10 psi
